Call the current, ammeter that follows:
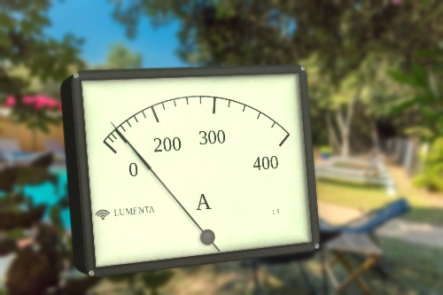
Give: 100 A
